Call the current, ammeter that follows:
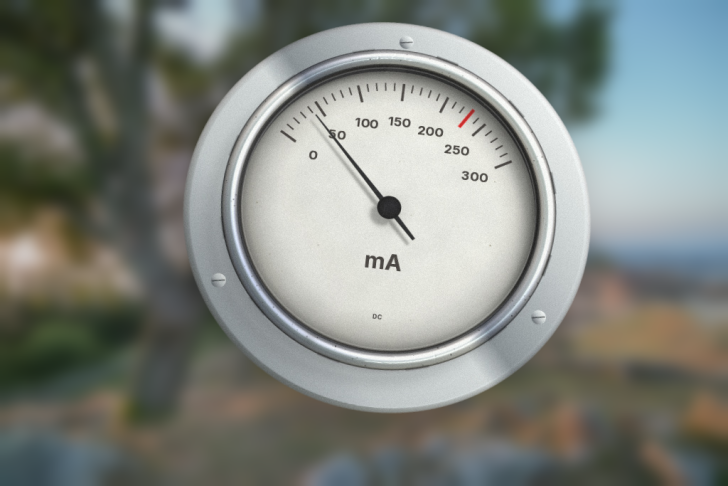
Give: 40 mA
